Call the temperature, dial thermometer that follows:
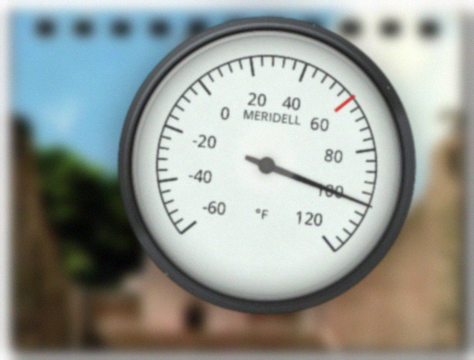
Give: 100 °F
